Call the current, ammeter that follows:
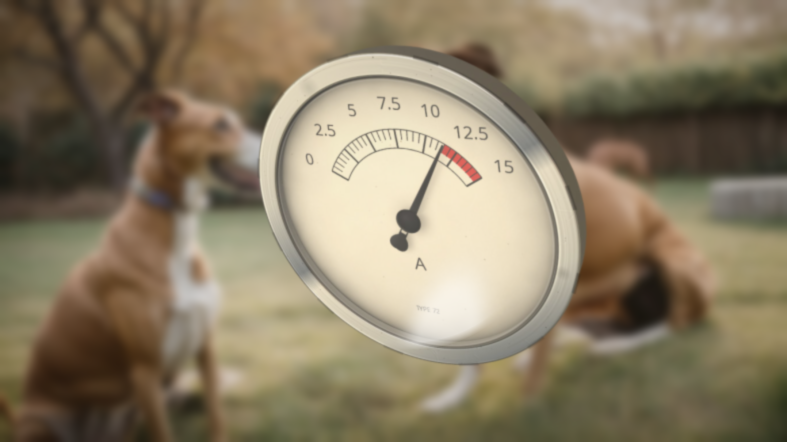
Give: 11.5 A
